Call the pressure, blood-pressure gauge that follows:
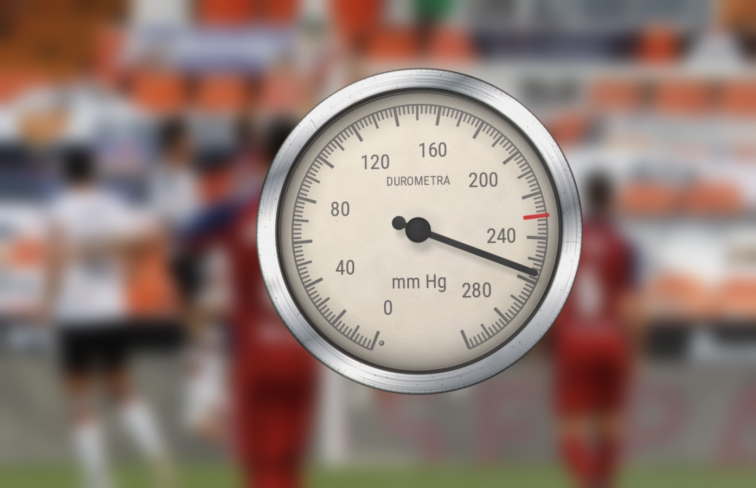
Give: 256 mmHg
